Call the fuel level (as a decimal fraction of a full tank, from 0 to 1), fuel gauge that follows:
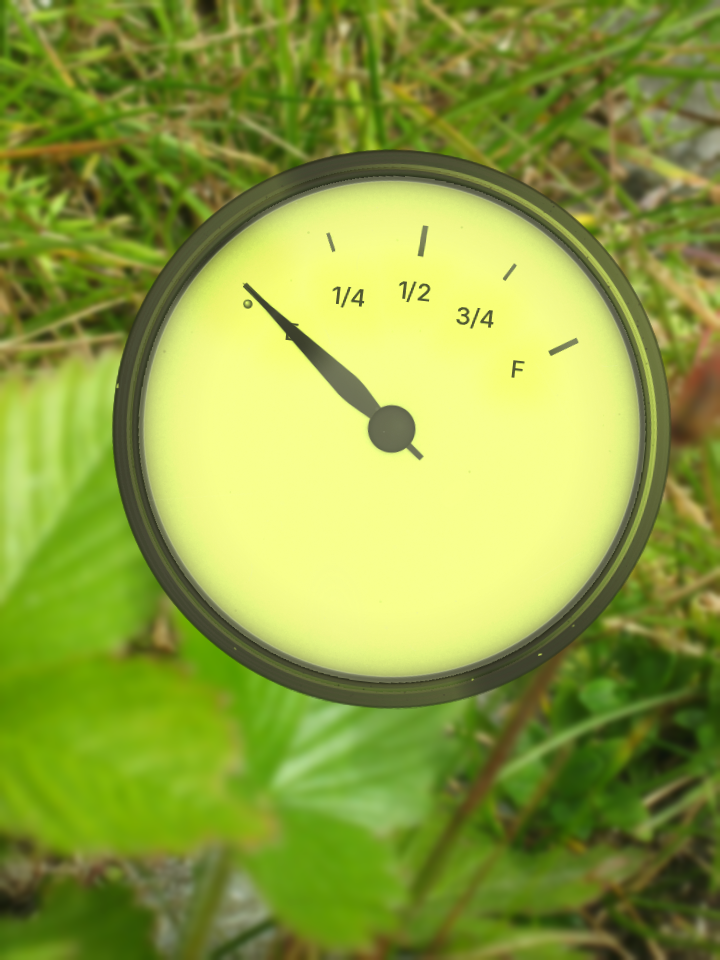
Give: 0
